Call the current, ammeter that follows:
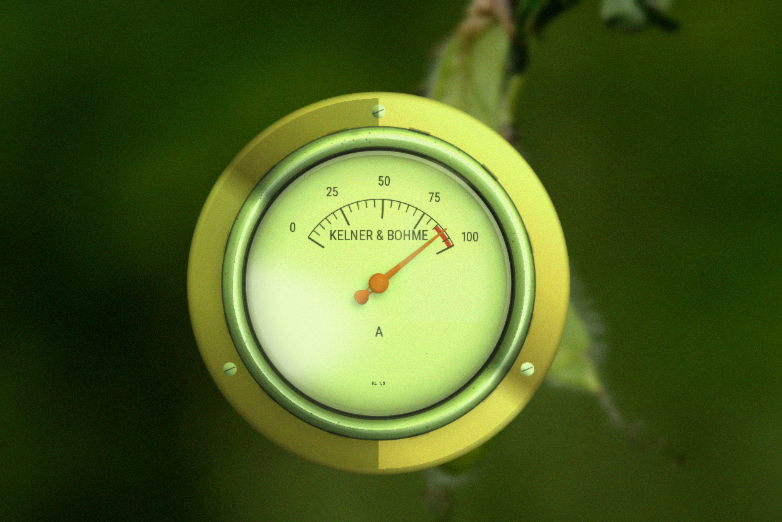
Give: 90 A
